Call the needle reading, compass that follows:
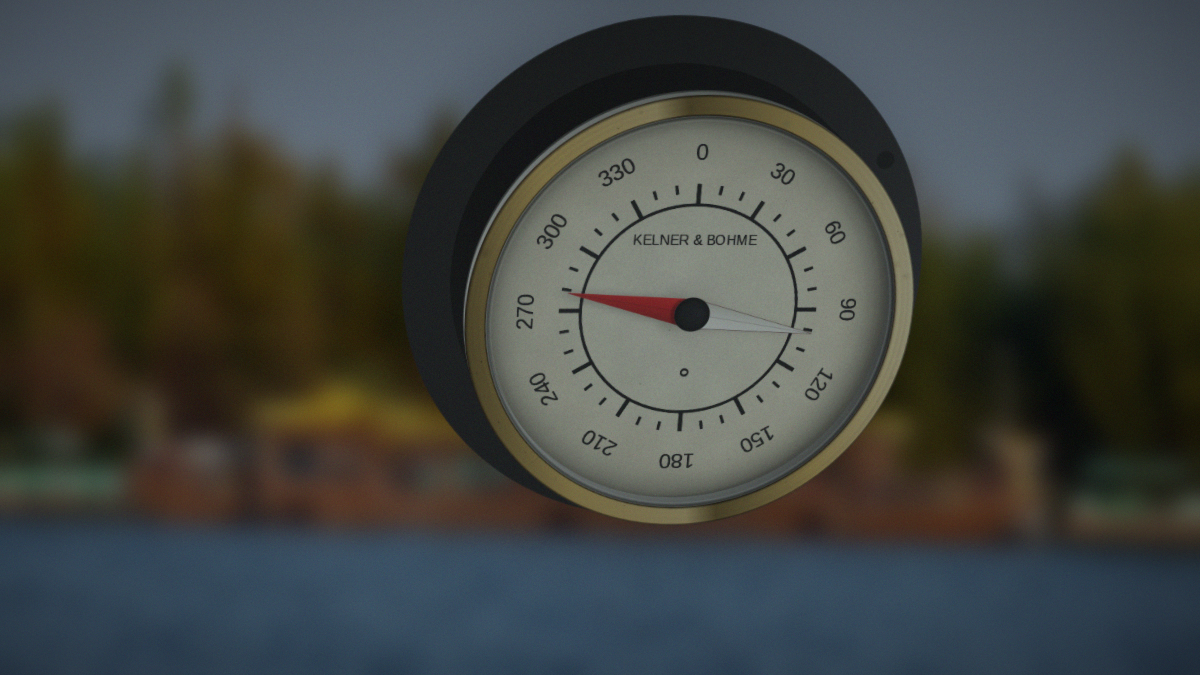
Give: 280 °
